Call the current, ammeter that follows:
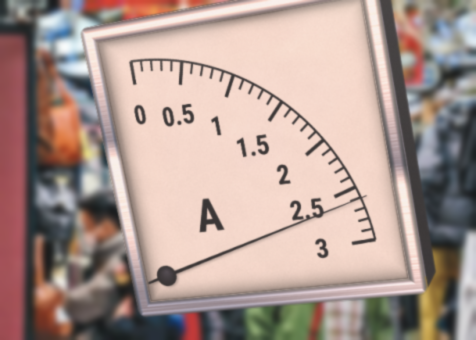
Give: 2.6 A
